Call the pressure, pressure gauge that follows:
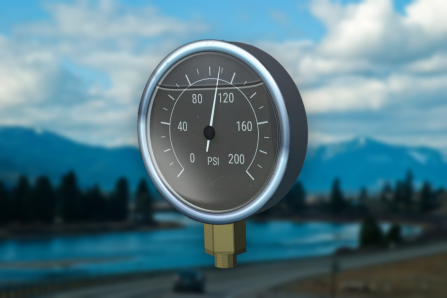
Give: 110 psi
